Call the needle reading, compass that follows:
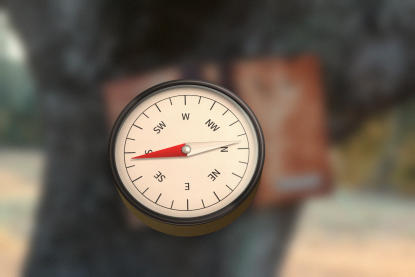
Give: 172.5 °
